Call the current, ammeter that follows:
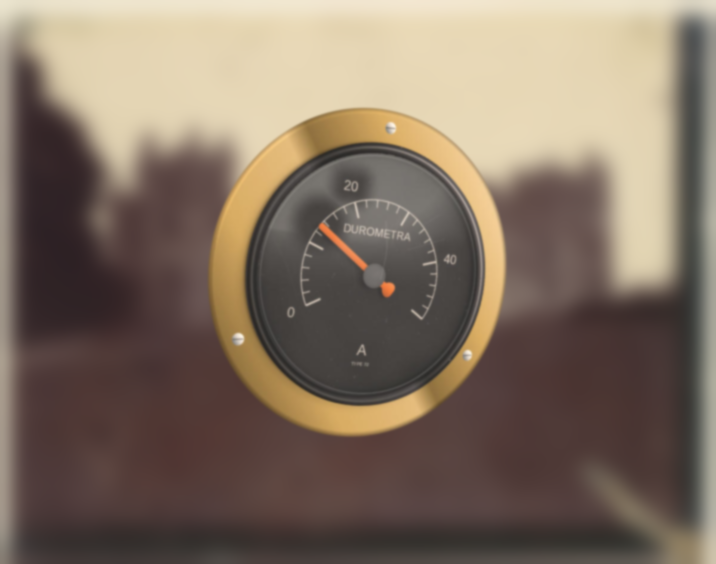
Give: 13 A
